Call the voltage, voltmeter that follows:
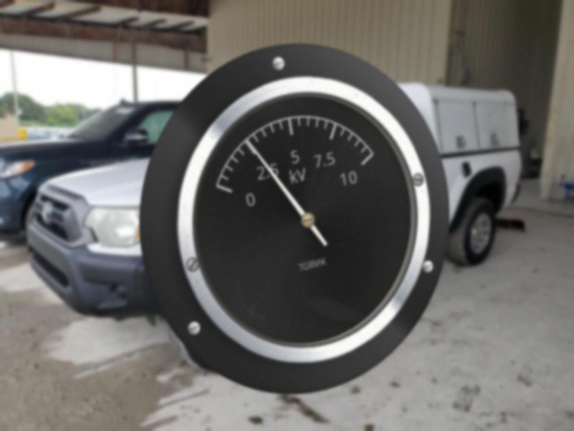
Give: 2.5 kV
